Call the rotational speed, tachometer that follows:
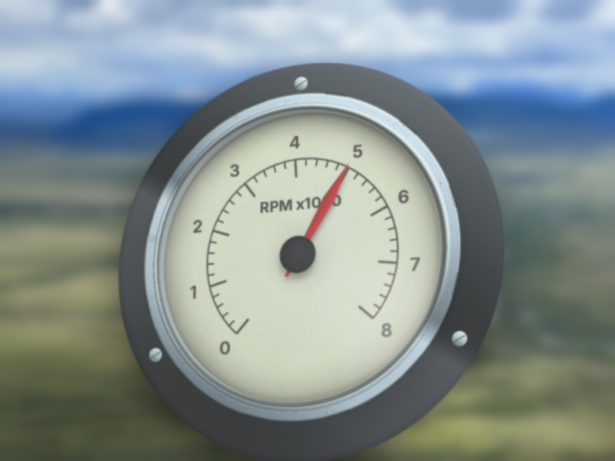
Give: 5000 rpm
